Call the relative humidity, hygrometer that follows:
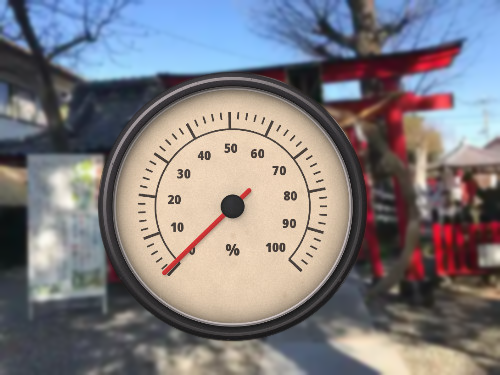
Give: 1 %
